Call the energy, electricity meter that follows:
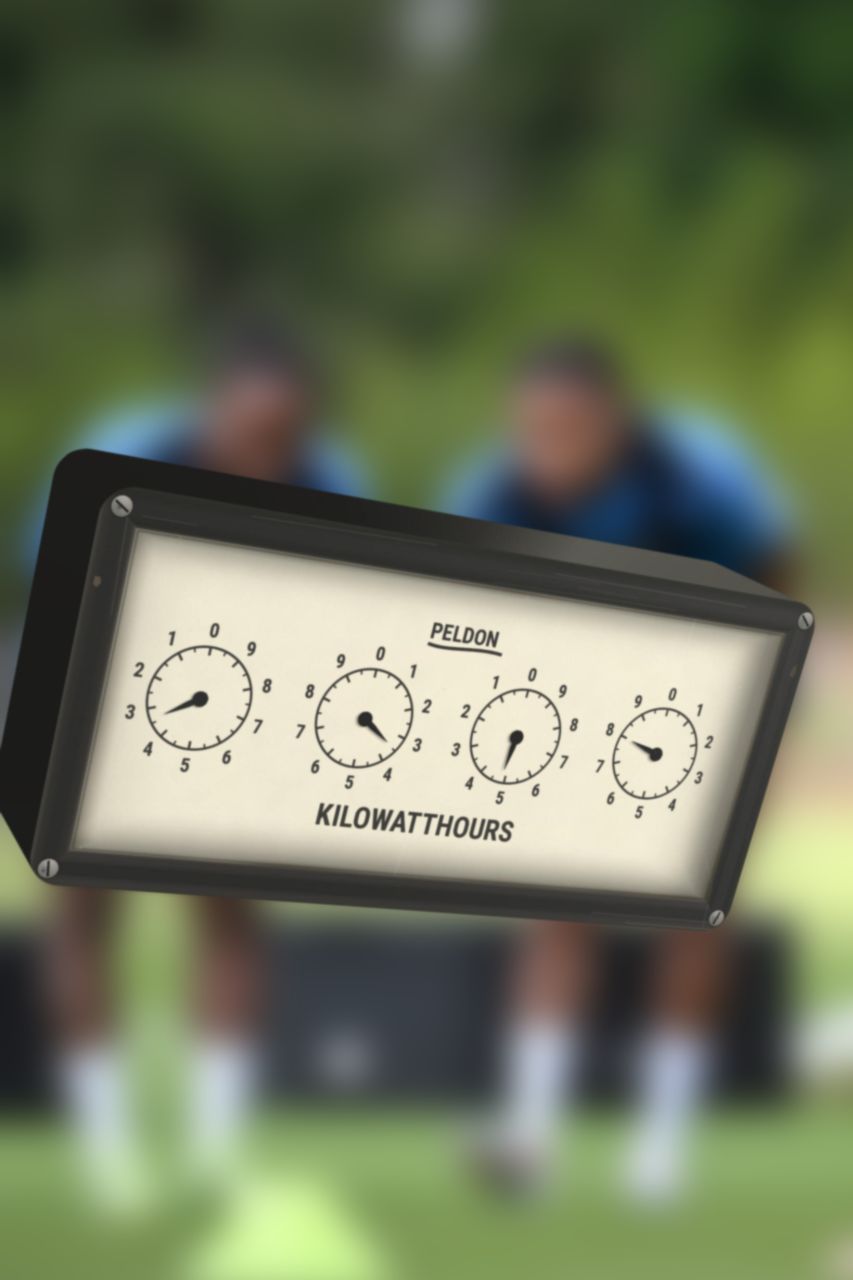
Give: 3348 kWh
